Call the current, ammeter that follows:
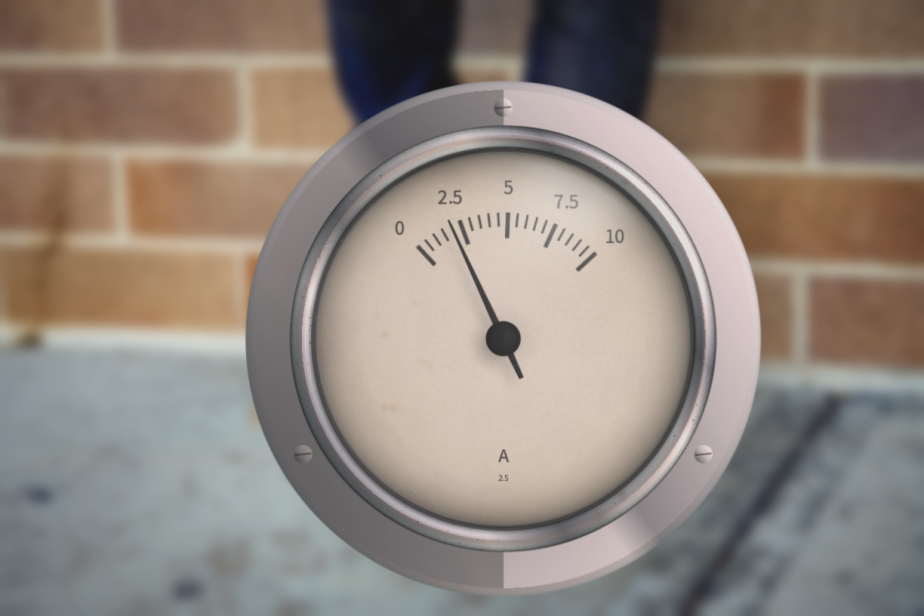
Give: 2 A
